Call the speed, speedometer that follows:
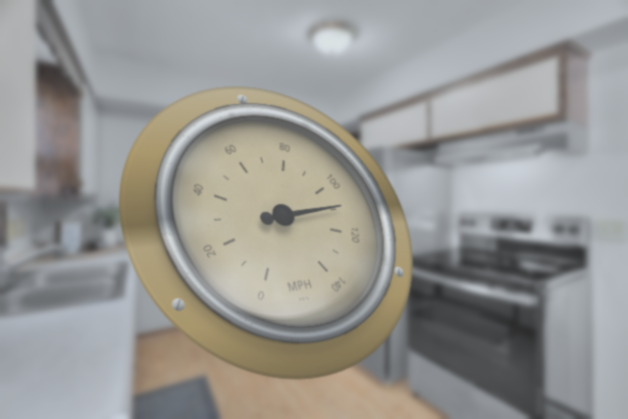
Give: 110 mph
